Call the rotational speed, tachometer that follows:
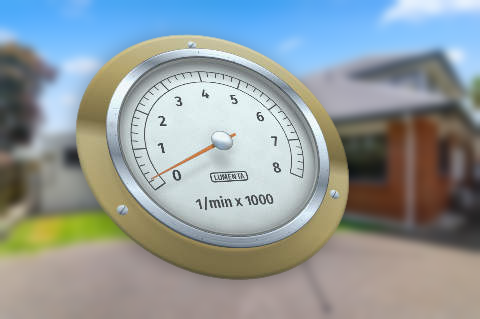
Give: 200 rpm
